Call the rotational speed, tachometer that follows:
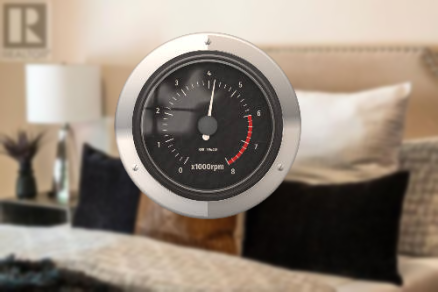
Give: 4200 rpm
